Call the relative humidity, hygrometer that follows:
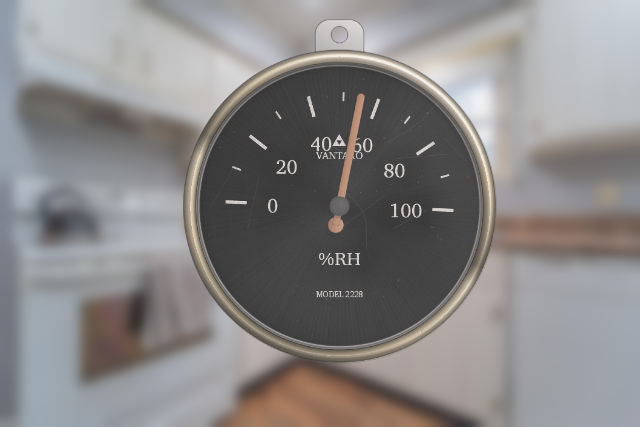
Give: 55 %
